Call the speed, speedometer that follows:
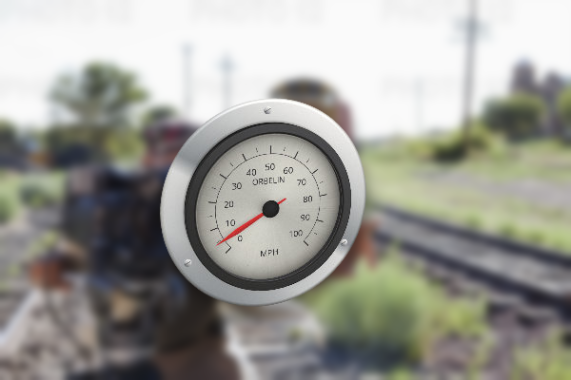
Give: 5 mph
